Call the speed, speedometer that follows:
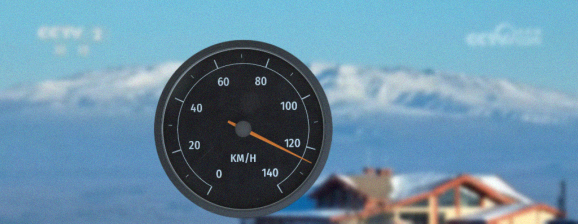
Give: 125 km/h
